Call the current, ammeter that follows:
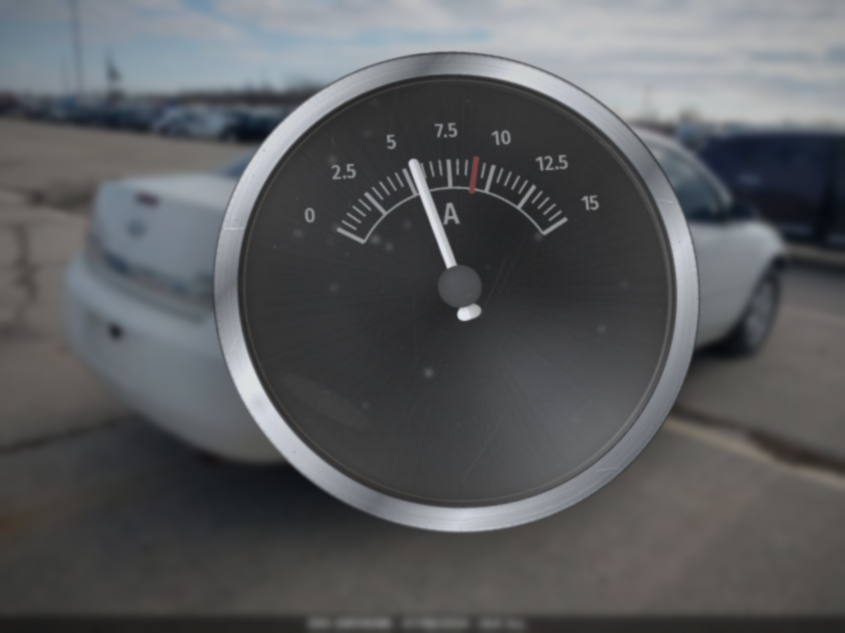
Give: 5.5 A
